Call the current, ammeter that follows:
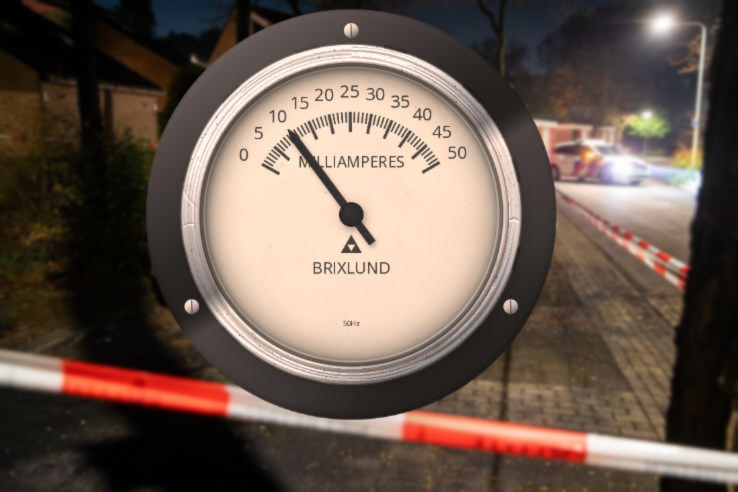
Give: 10 mA
